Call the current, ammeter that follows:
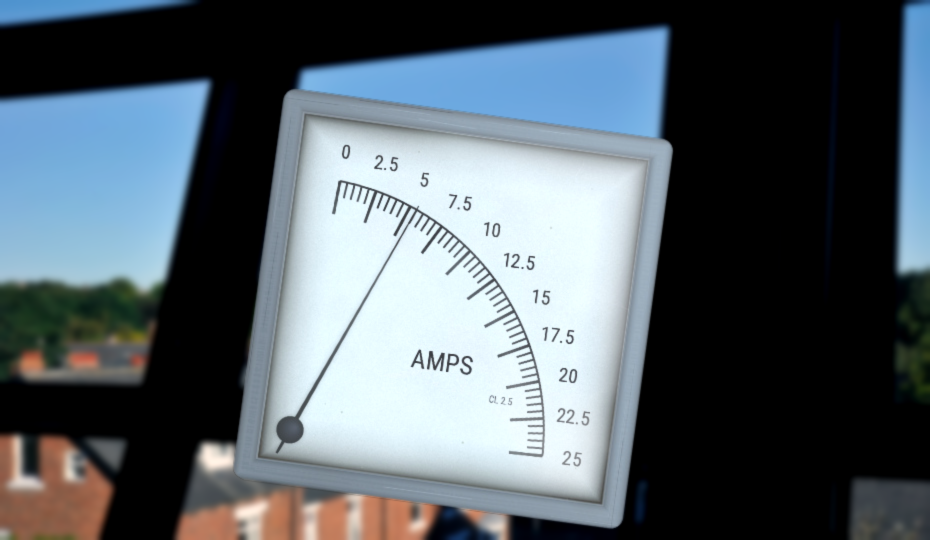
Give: 5.5 A
